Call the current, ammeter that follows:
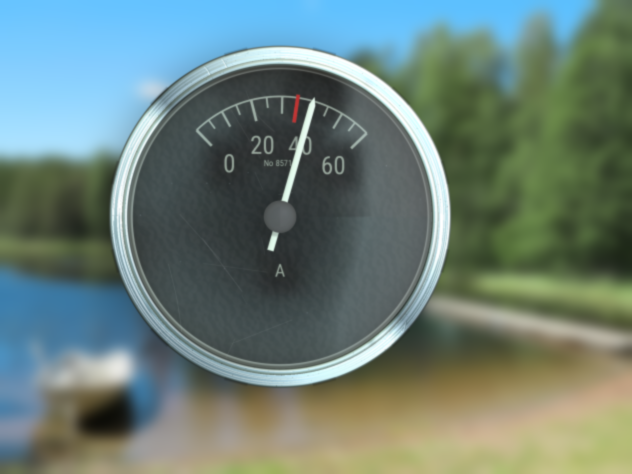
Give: 40 A
